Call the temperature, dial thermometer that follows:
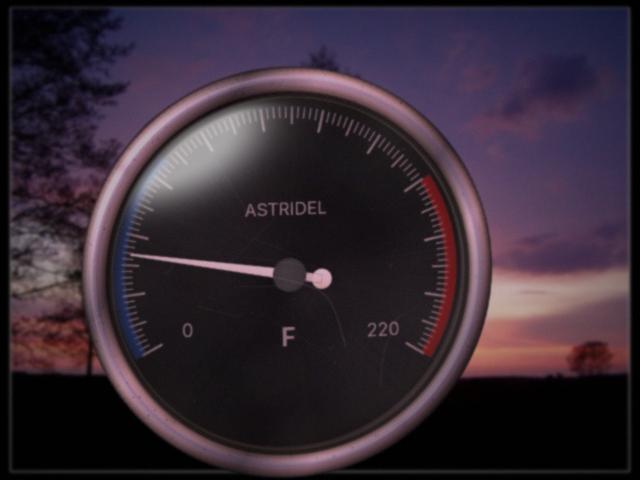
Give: 34 °F
